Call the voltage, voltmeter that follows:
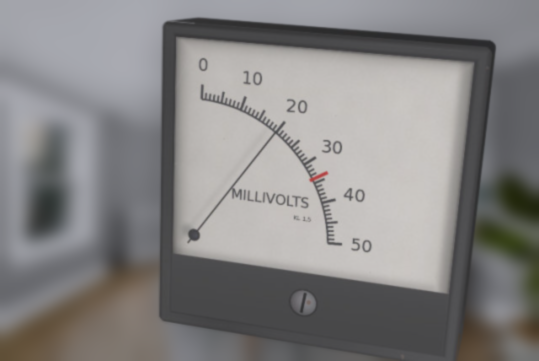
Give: 20 mV
